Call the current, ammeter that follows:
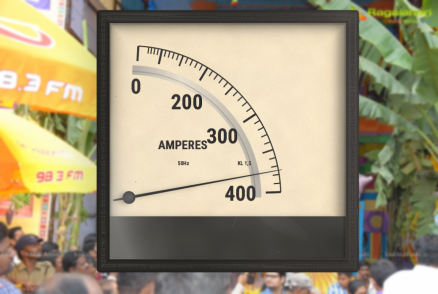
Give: 375 A
